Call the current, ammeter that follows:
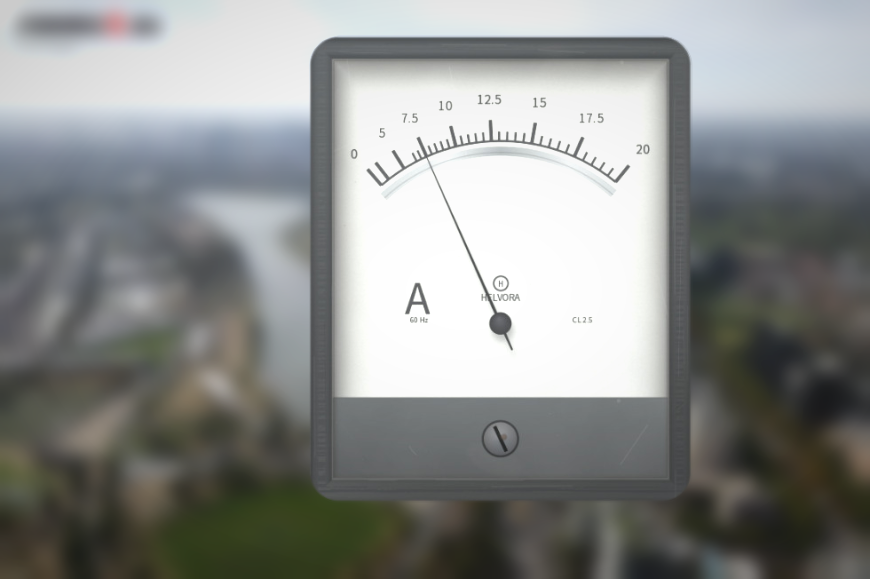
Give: 7.5 A
